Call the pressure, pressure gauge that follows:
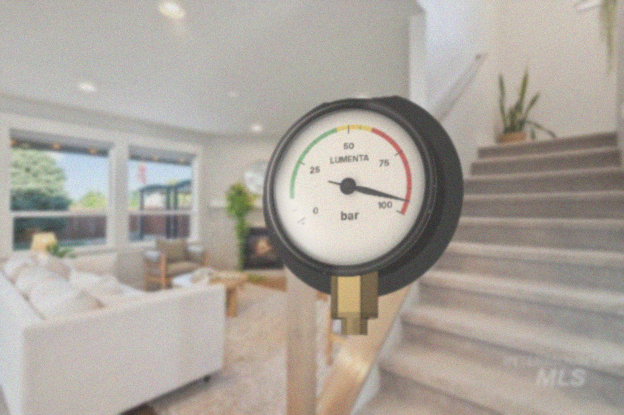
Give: 95 bar
